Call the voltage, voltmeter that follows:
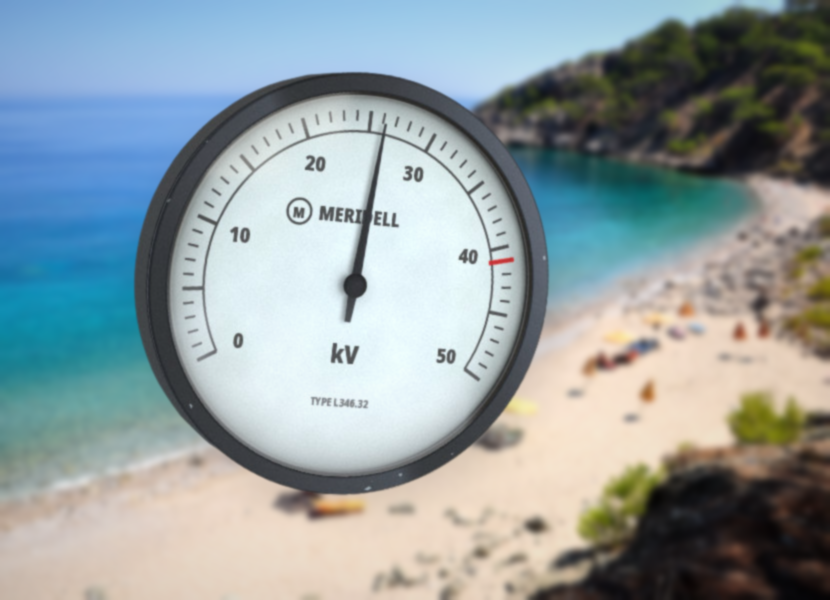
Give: 26 kV
